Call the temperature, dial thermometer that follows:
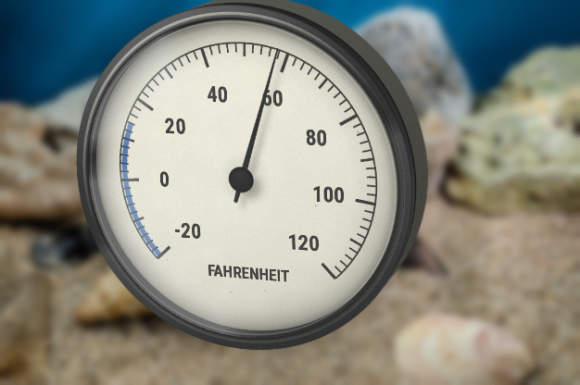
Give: 58 °F
